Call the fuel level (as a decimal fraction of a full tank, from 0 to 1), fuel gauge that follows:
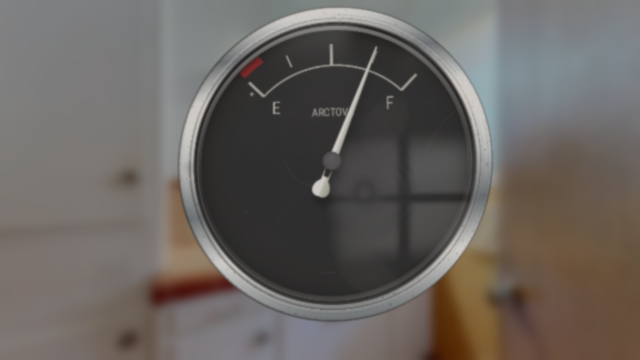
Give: 0.75
